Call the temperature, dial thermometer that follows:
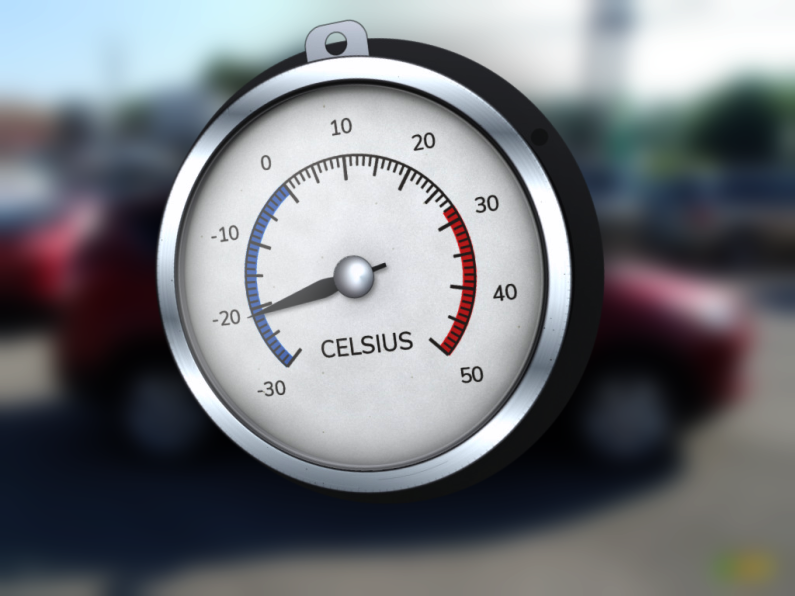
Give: -21 °C
